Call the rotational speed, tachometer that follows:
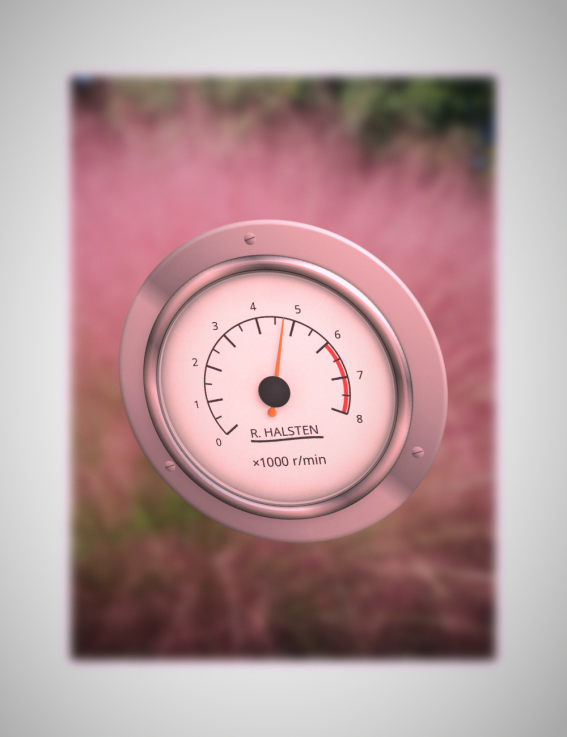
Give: 4750 rpm
